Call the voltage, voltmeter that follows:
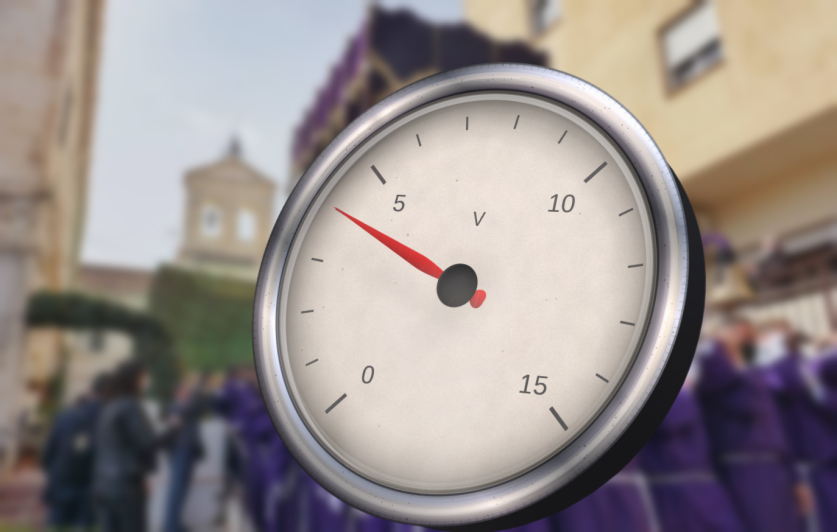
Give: 4 V
